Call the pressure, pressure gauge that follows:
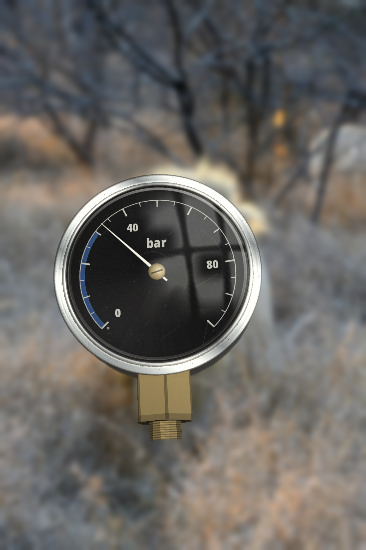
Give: 32.5 bar
